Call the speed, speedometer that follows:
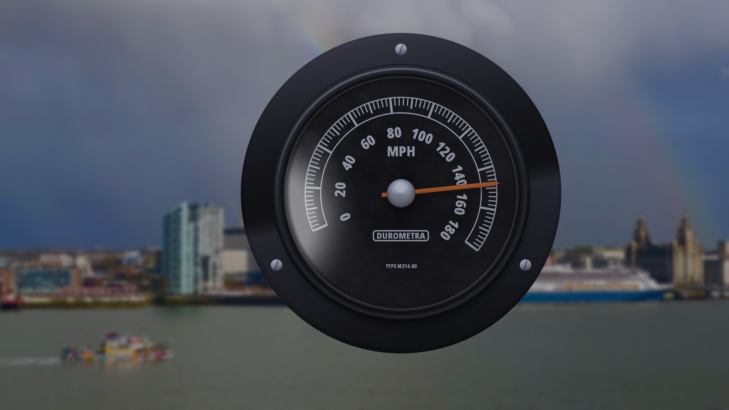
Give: 148 mph
